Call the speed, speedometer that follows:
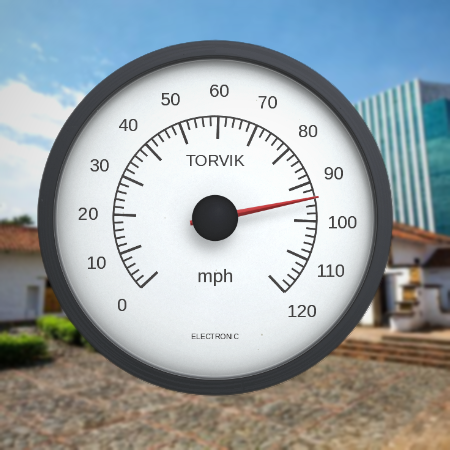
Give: 94 mph
